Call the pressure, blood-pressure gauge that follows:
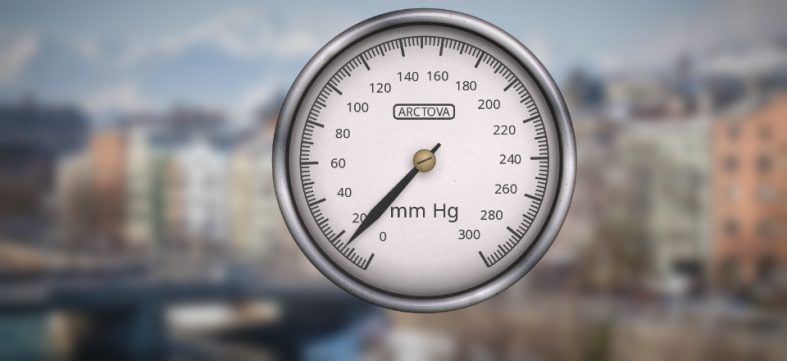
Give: 14 mmHg
